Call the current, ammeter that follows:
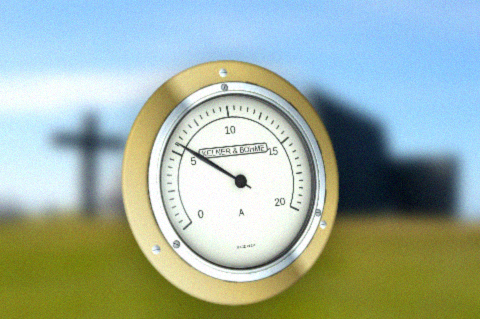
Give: 5.5 A
